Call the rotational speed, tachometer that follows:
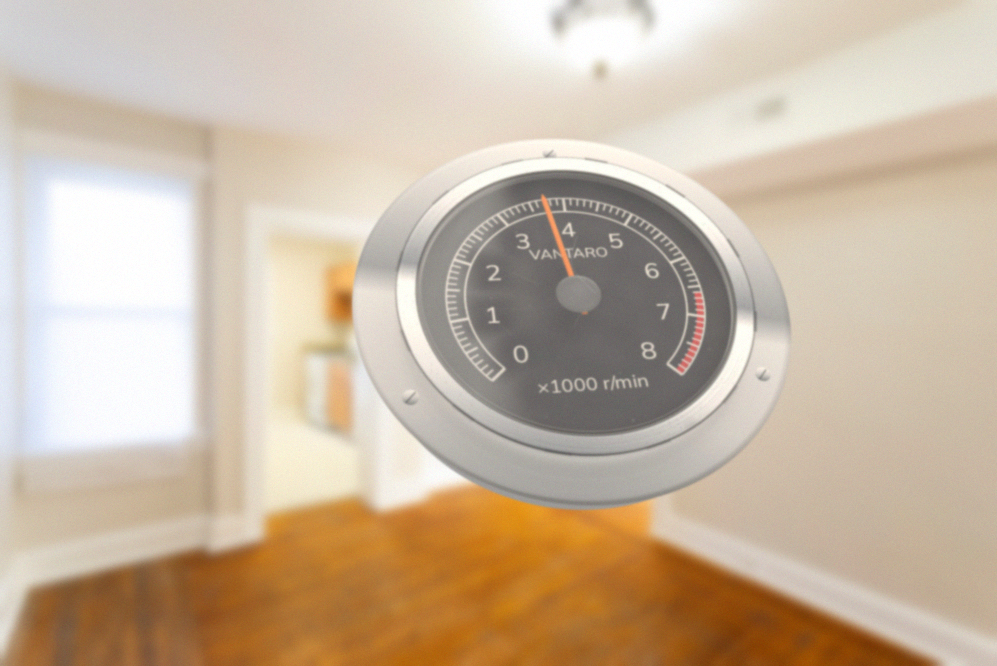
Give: 3700 rpm
